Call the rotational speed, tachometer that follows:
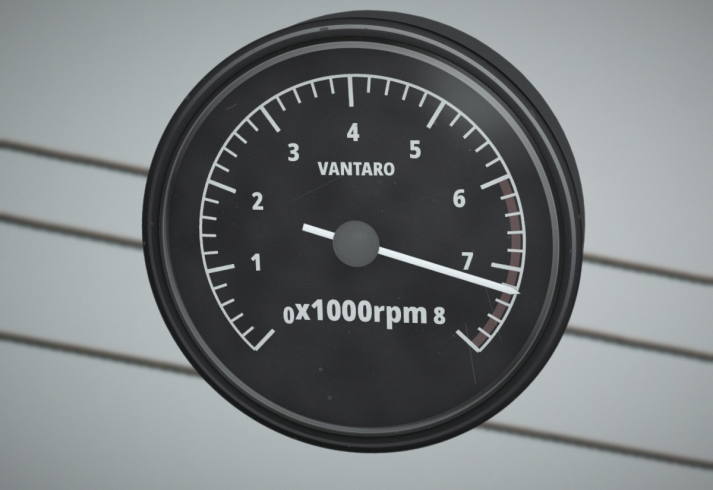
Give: 7200 rpm
